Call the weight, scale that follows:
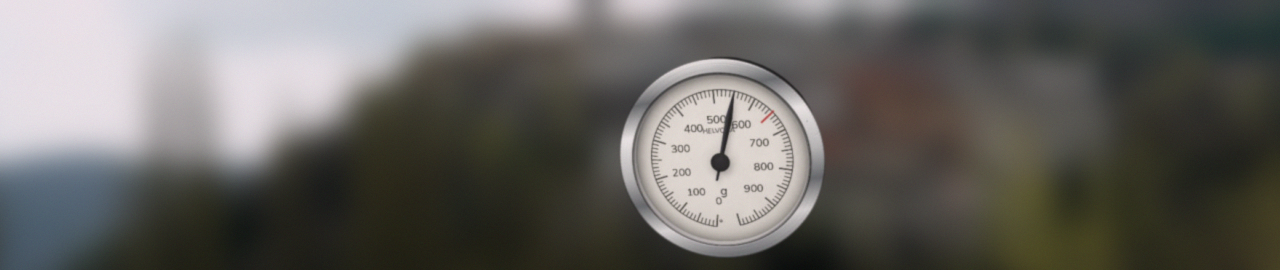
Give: 550 g
